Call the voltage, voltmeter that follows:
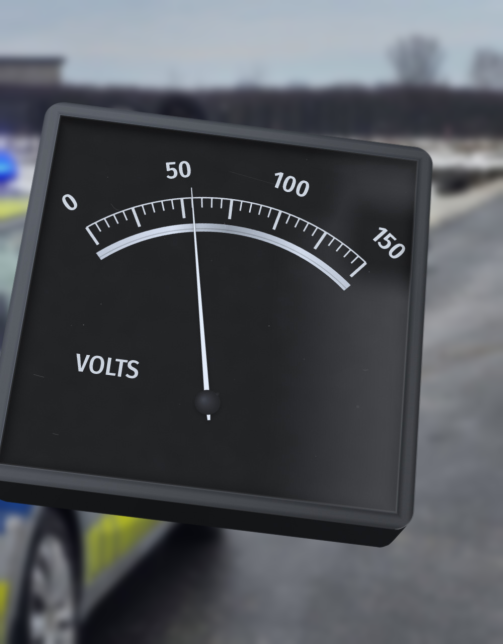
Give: 55 V
